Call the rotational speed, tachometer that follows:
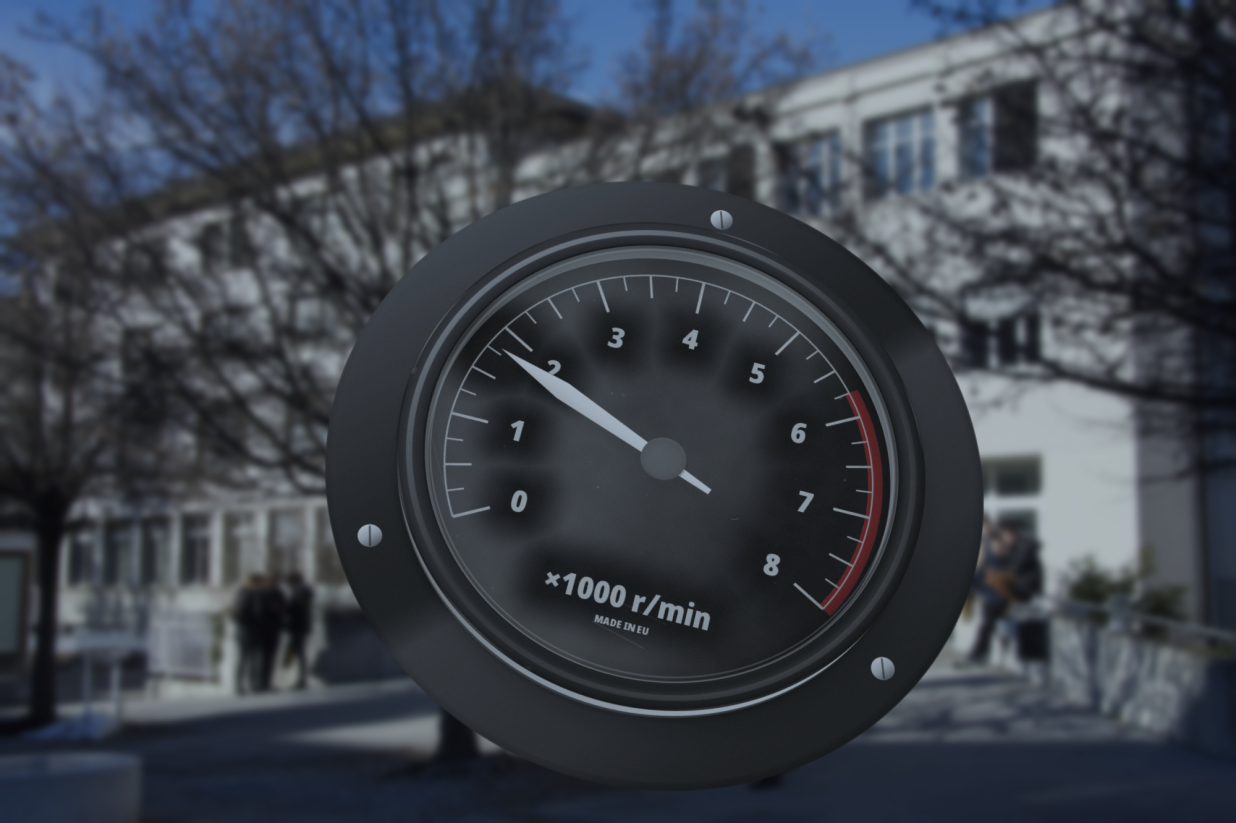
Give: 1750 rpm
